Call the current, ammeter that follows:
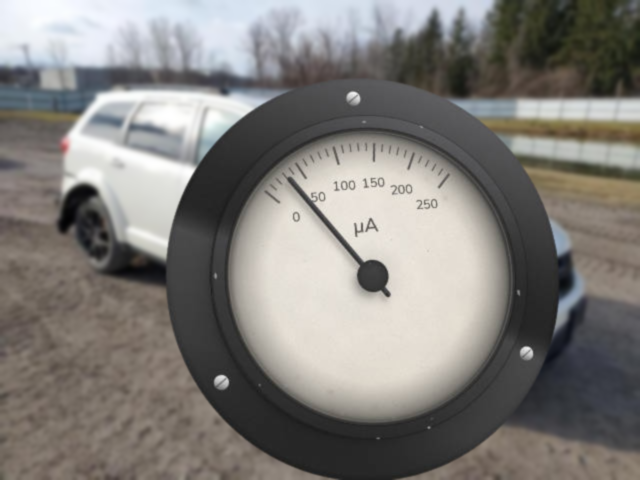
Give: 30 µA
